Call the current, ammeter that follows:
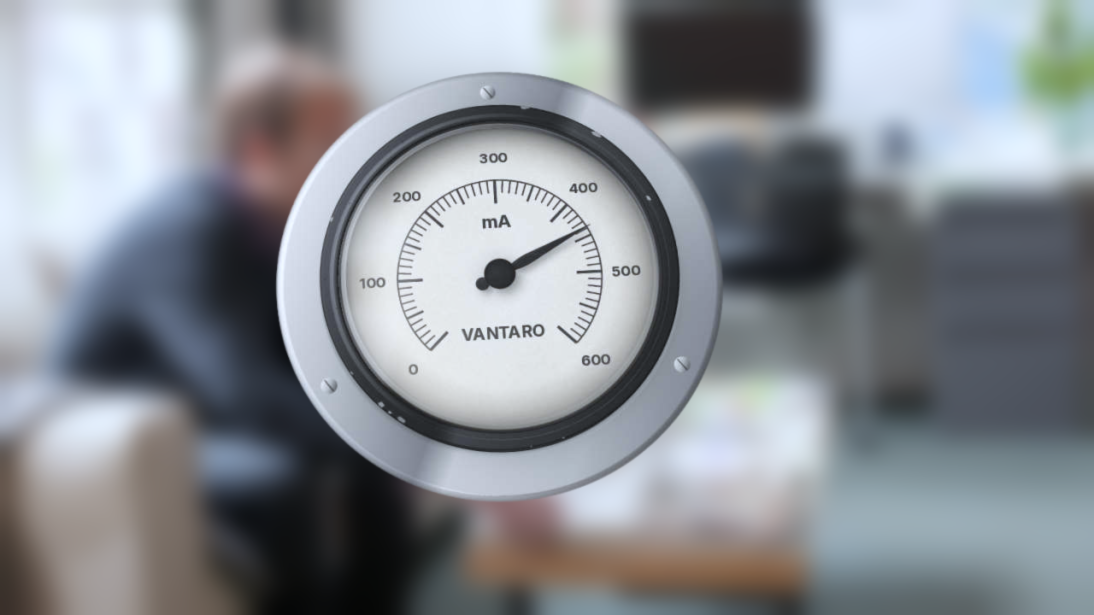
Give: 440 mA
